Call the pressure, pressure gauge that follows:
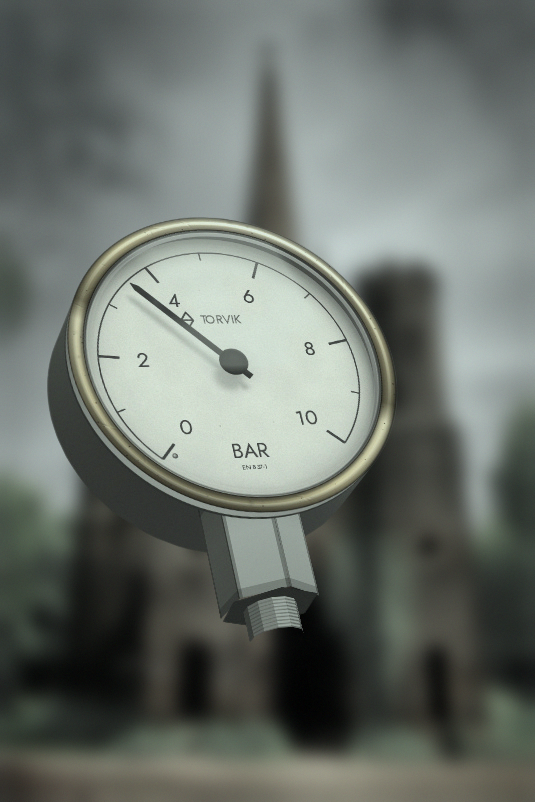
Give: 3.5 bar
